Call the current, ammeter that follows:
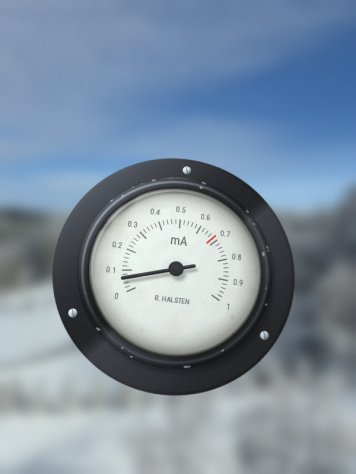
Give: 0.06 mA
